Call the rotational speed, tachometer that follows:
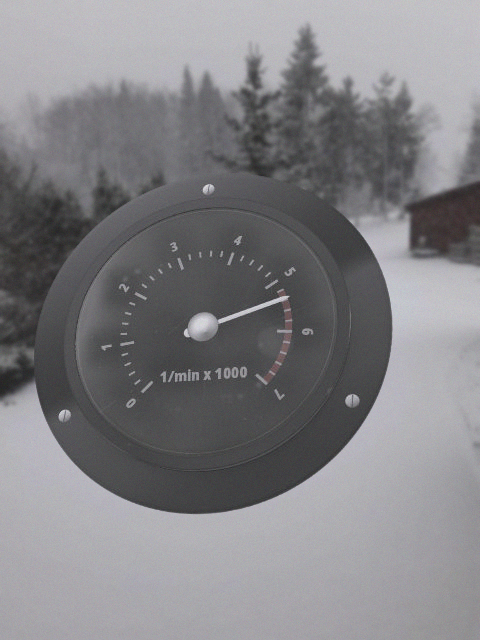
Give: 5400 rpm
